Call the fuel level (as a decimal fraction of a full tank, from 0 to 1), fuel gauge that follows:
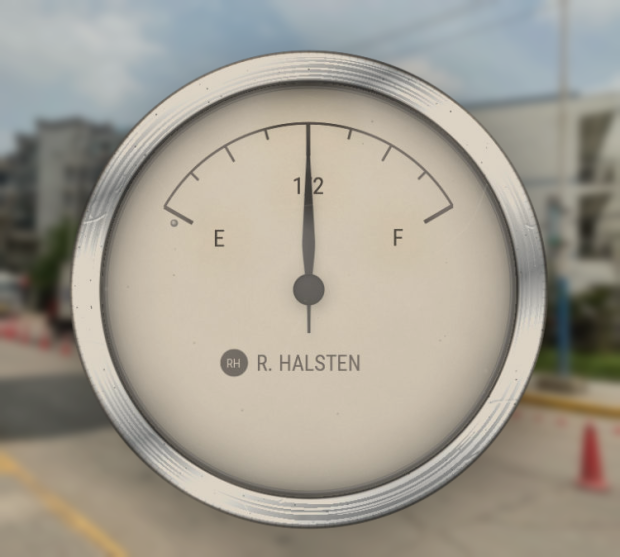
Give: 0.5
